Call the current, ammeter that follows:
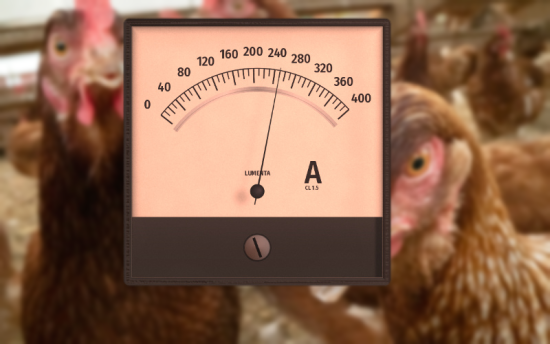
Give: 250 A
